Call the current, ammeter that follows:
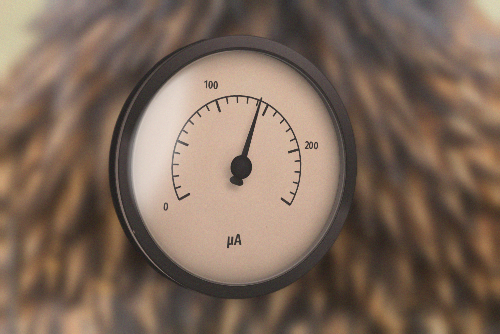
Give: 140 µA
